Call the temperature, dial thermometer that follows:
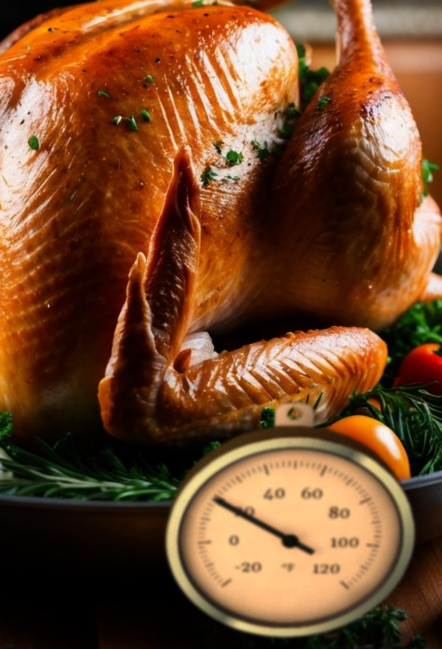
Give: 20 °F
